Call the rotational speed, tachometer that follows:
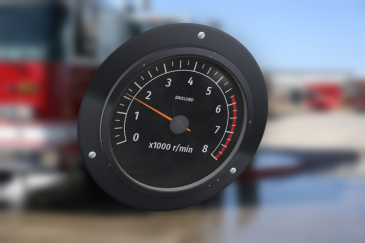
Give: 1625 rpm
